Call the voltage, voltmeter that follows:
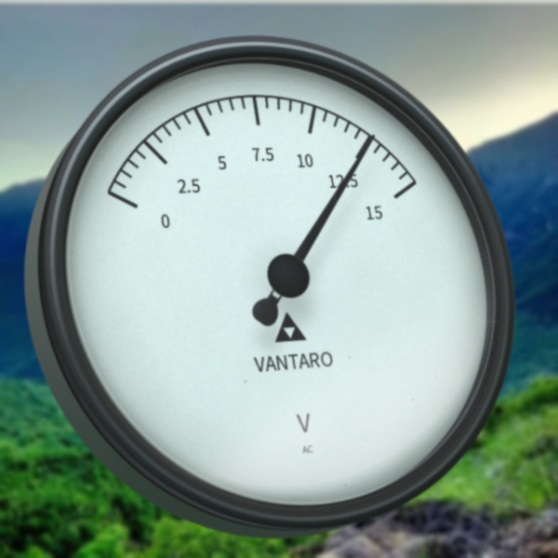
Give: 12.5 V
